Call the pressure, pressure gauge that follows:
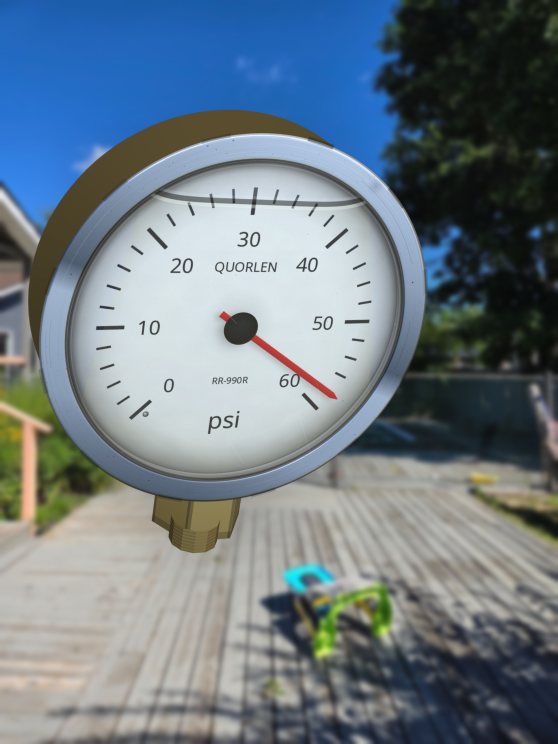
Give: 58 psi
